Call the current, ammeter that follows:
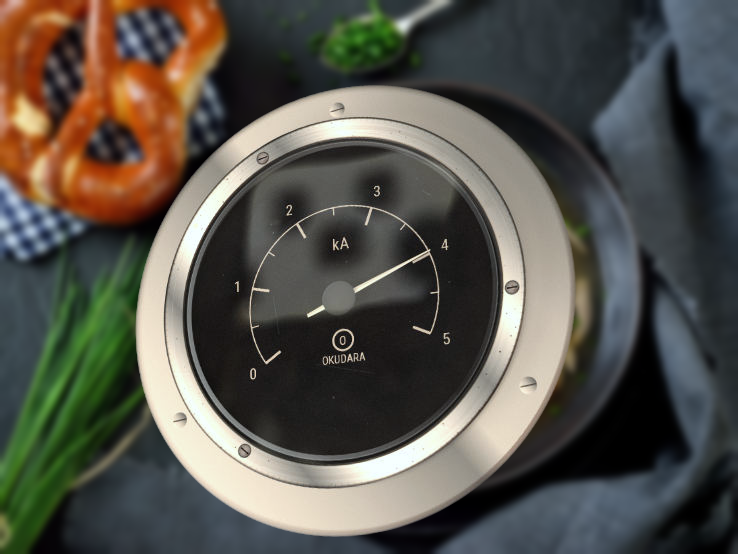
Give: 4 kA
